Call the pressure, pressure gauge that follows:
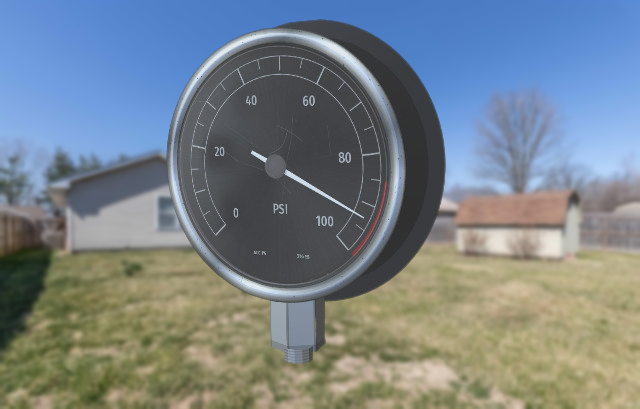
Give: 92.5 psi
